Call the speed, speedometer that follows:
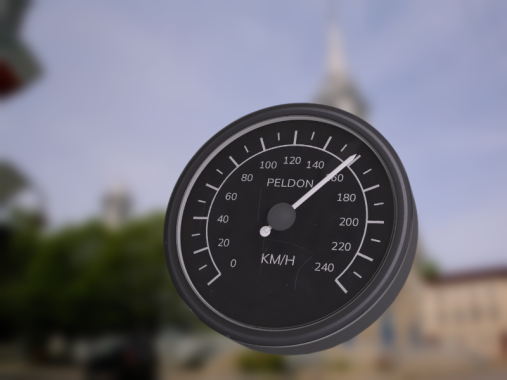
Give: 160 km/h
